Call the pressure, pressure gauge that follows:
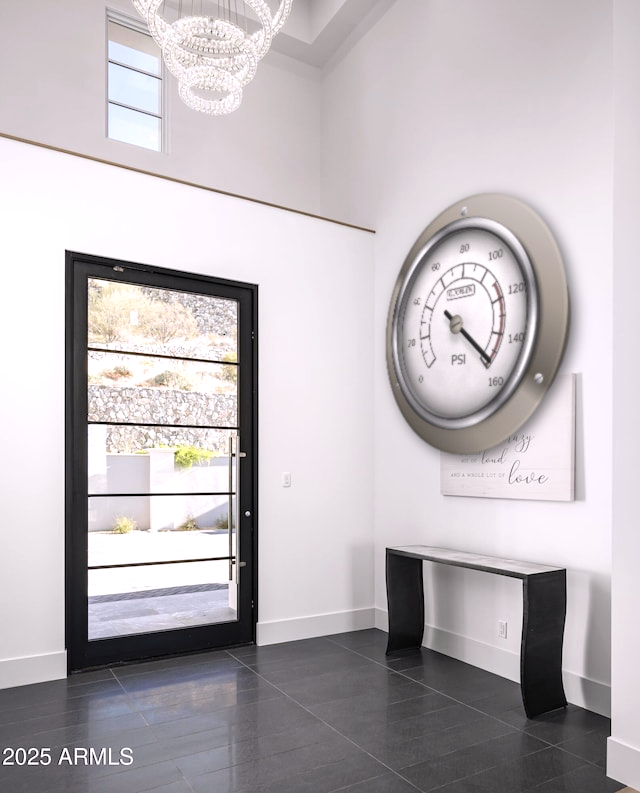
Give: 155 psi
